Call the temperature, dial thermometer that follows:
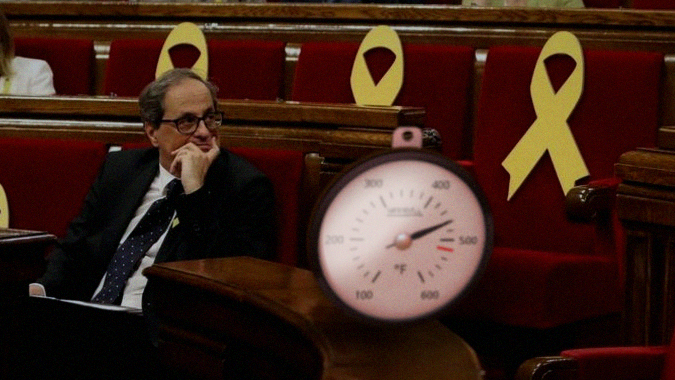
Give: 460 °F
